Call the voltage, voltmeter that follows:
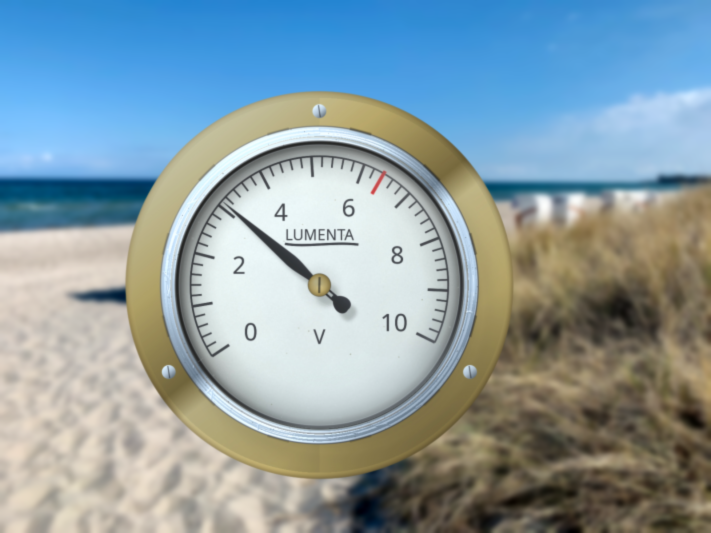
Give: 3.1 V
